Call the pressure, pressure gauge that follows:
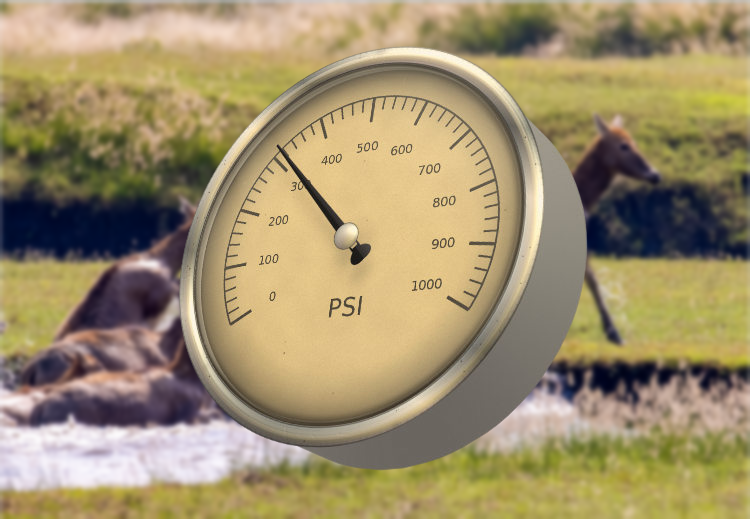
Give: 320 psi
